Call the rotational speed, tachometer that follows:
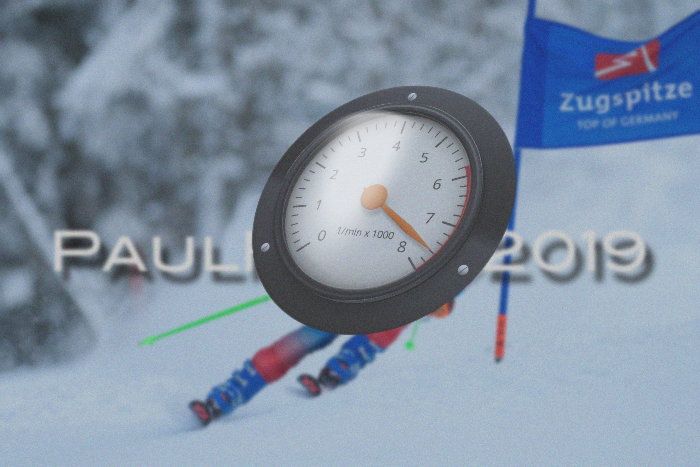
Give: 7600 rpm
